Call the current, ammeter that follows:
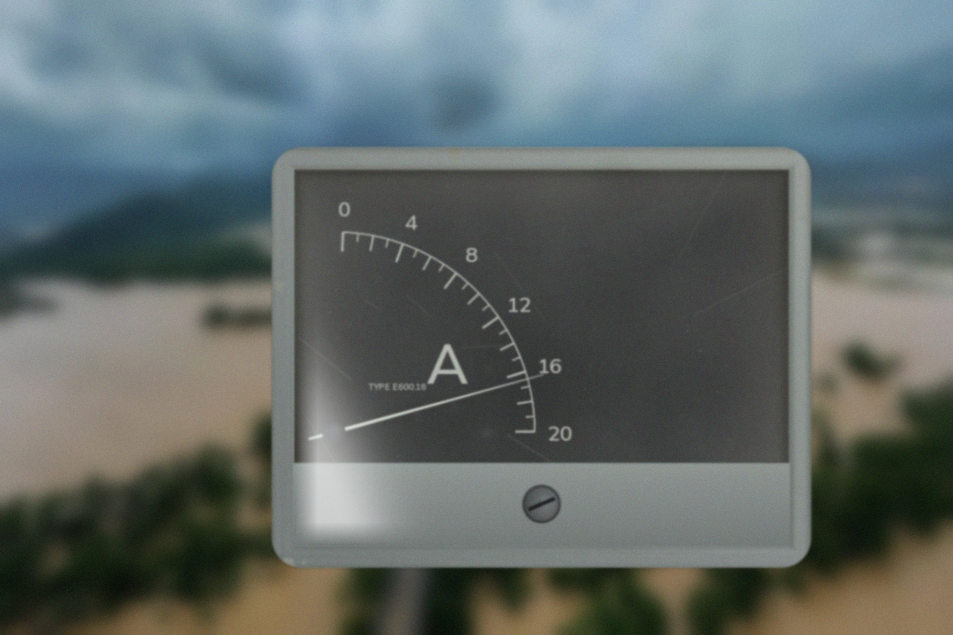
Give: 16.5 A
